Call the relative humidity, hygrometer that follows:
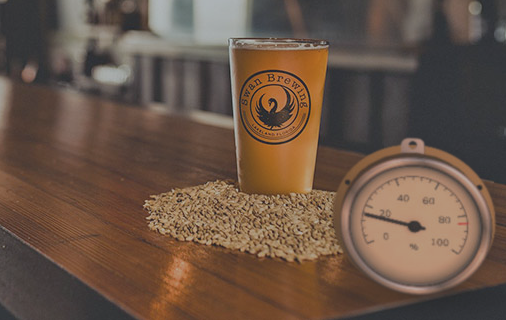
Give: 16 %
